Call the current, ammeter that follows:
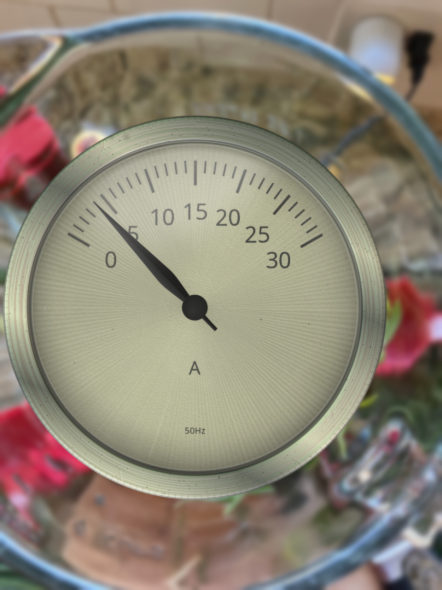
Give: 4 A
